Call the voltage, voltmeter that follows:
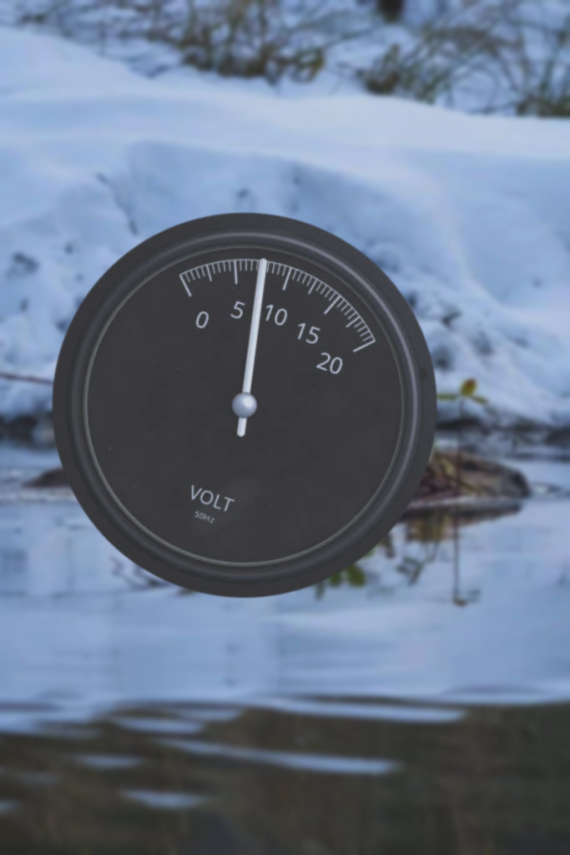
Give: 7.5 V
